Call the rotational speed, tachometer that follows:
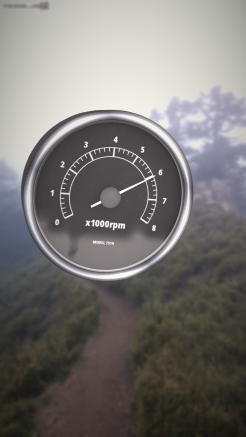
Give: 6000 rpm
